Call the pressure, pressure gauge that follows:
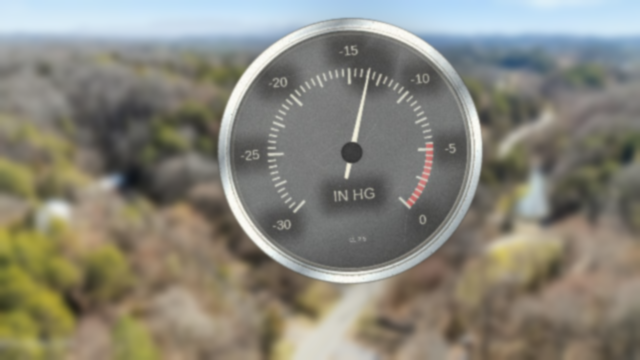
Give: -13.5 inHg
